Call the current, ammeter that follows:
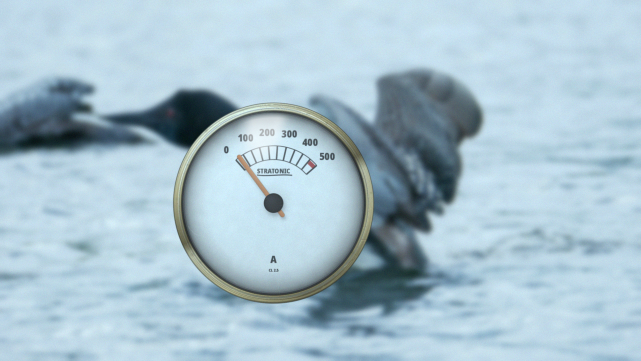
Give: 25 A
